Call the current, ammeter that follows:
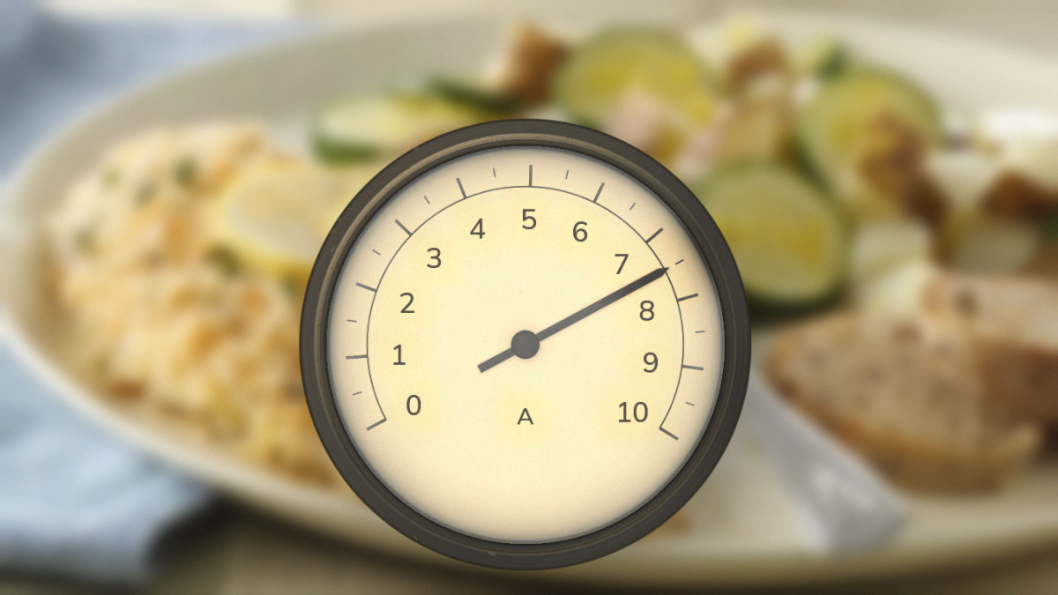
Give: 7.5 A
